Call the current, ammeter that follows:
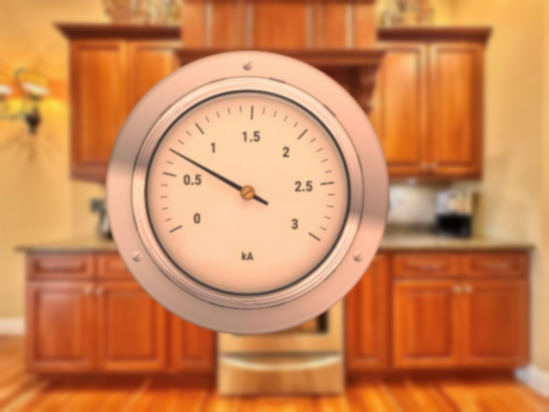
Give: 0.7 kA
